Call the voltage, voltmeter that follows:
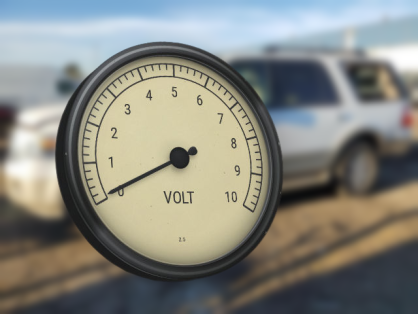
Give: 0.1 V
